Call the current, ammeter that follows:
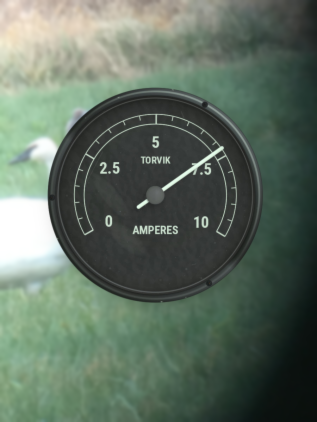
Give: 7.25 A
